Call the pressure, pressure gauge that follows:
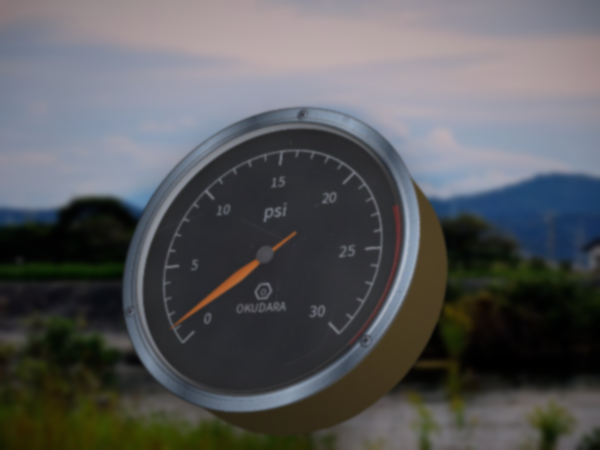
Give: 1 psi
